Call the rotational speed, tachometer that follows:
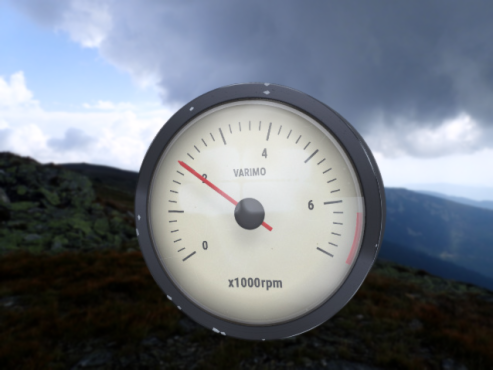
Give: 2000 rpm
